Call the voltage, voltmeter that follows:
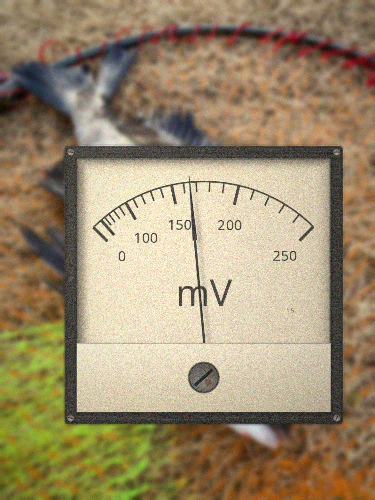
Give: 165 mV
